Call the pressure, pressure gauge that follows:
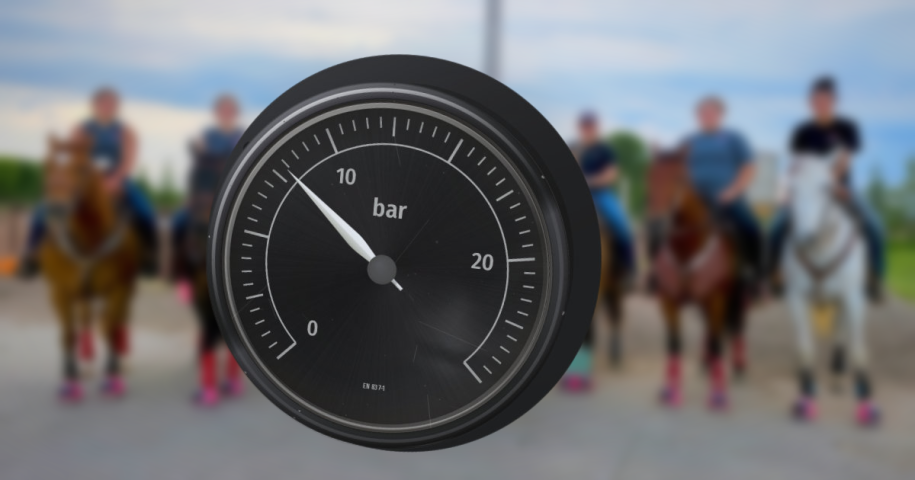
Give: 8 bar
